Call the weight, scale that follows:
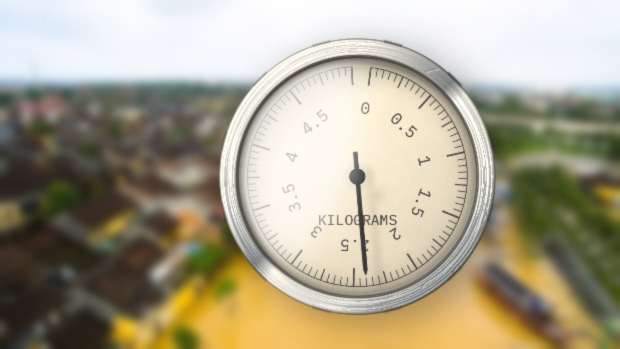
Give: 2.4 kg
